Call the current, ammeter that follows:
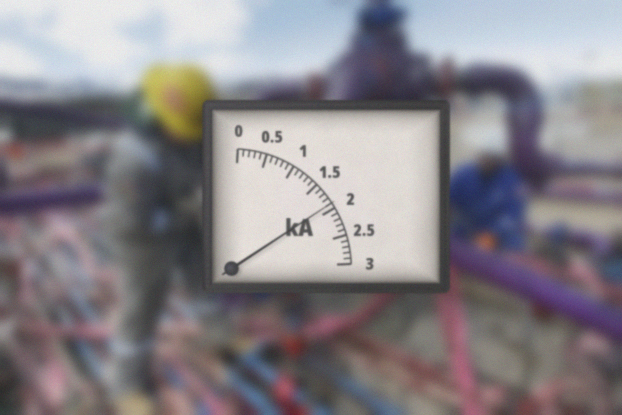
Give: 1.9 kA
